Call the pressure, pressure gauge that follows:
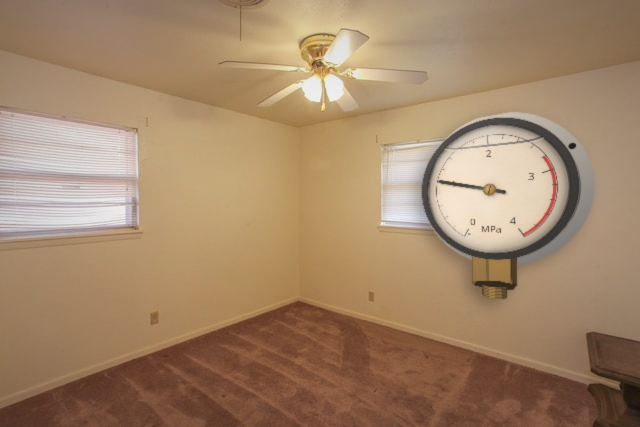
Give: 1 MPa
